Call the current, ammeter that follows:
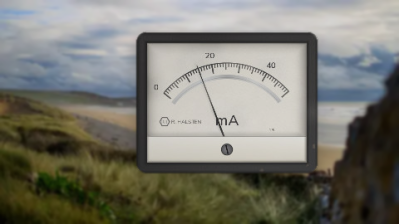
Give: 15 mA
